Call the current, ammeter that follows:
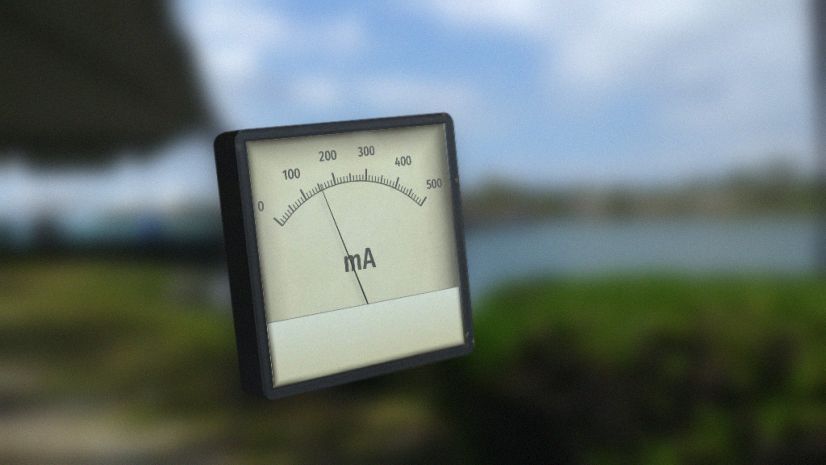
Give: 150 mA
